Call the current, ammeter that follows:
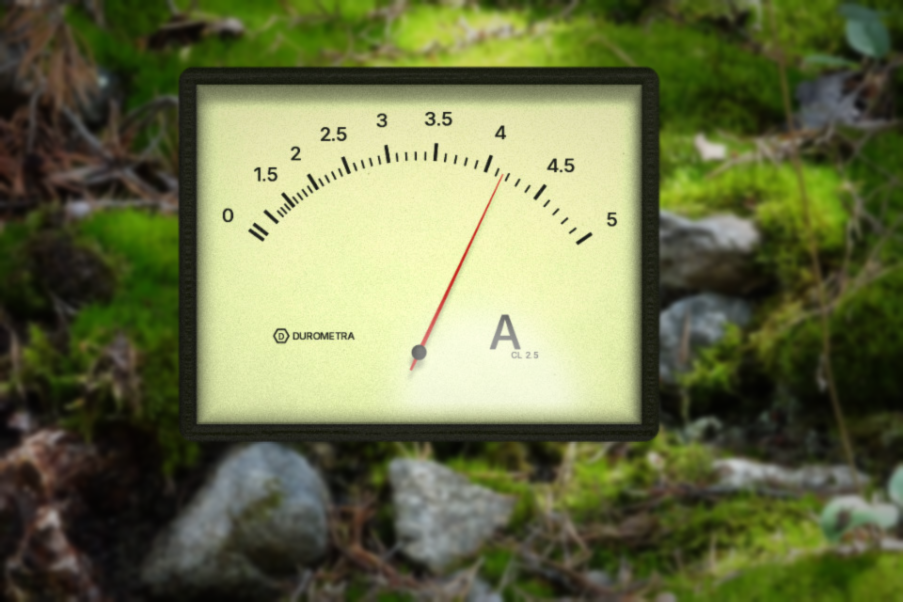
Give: 4.15 A
